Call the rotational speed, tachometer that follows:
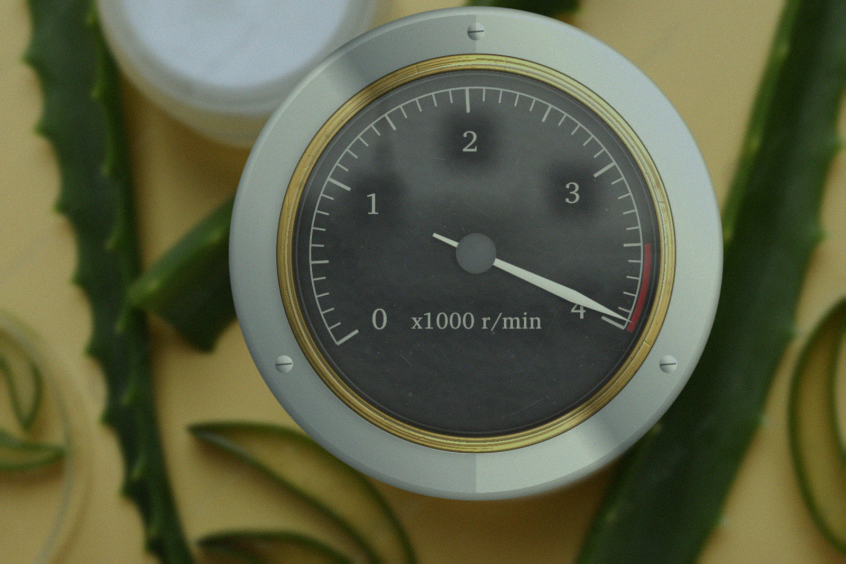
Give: 3950 rpm
